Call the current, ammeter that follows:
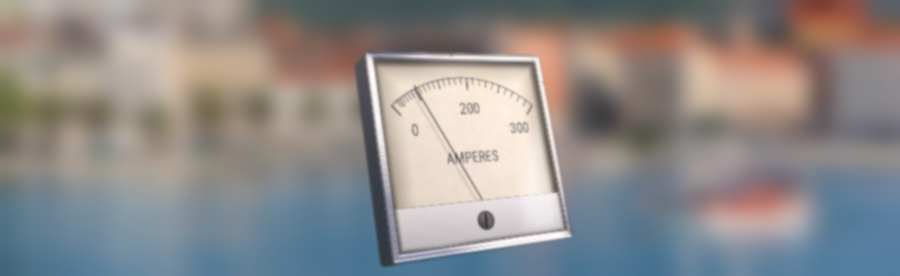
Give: 100 A
